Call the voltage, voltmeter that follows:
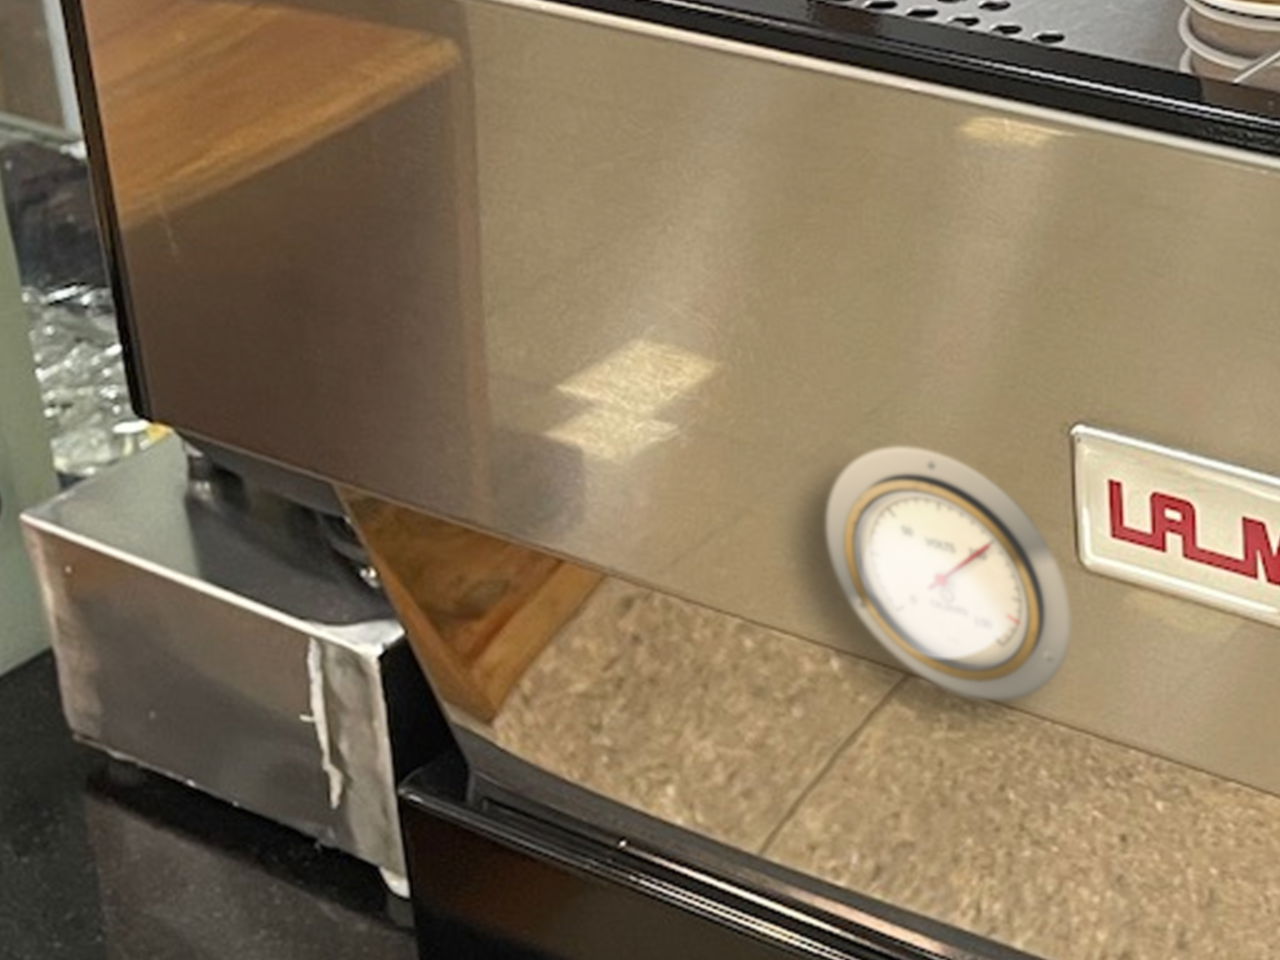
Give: 100 V
